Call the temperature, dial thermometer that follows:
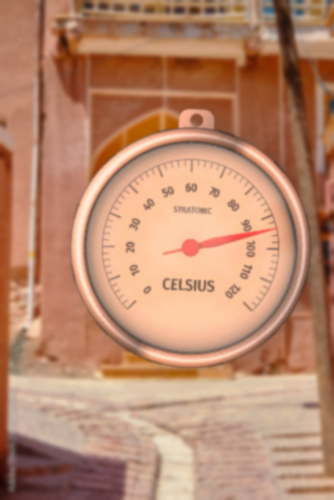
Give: 94 °C
